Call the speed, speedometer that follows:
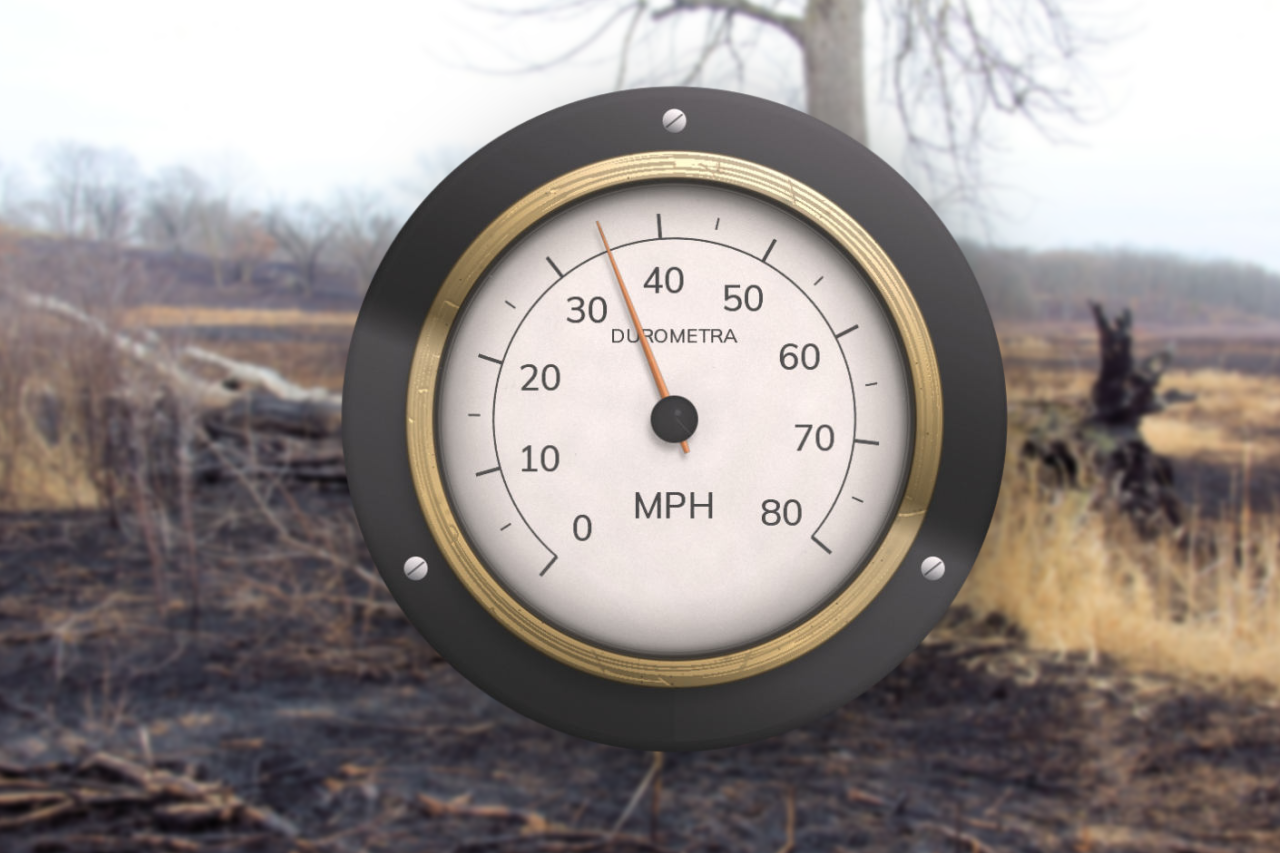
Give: 35 mph
